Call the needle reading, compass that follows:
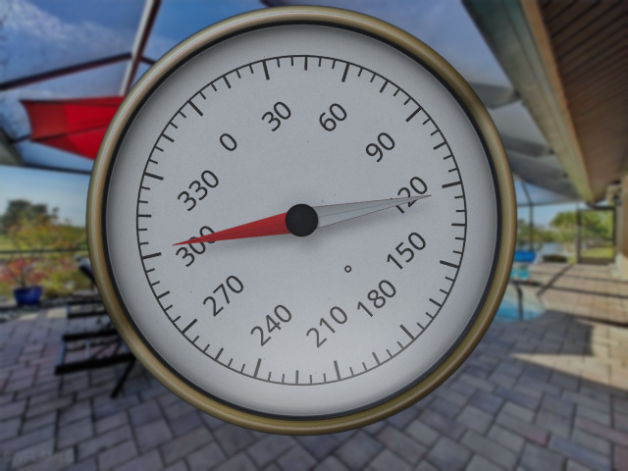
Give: 302.5 °
